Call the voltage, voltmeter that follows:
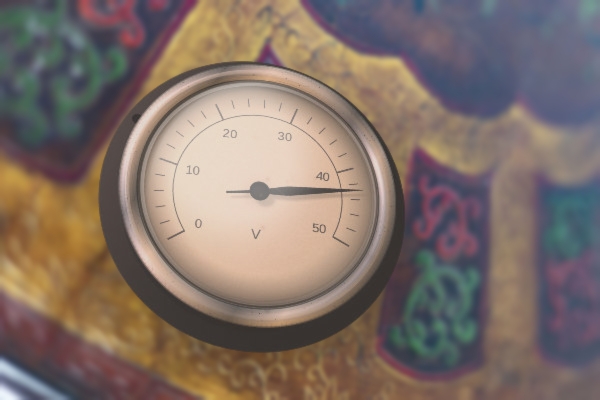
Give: 43 V
